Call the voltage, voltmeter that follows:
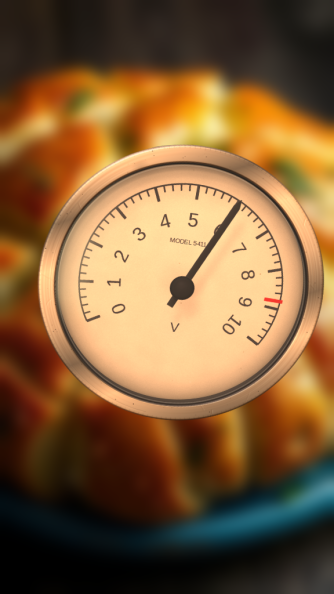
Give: 6 V
